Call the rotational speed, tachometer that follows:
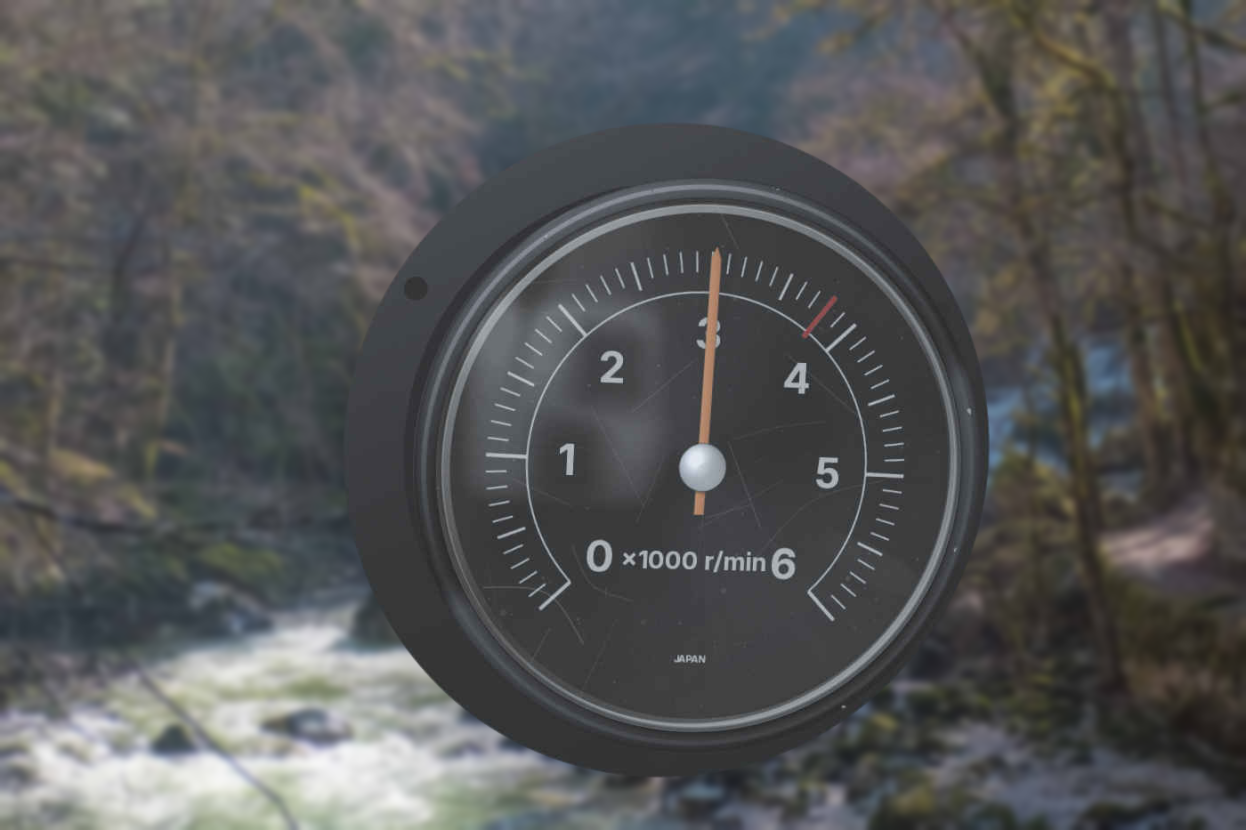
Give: 3000 rpm
